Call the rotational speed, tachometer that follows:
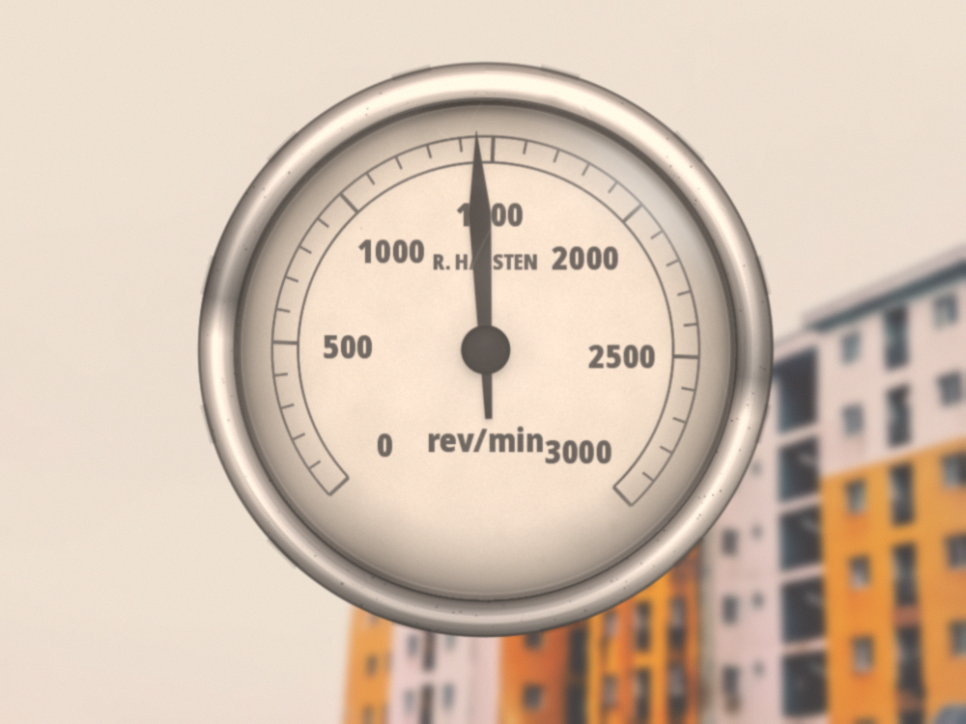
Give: 1450 rpm
